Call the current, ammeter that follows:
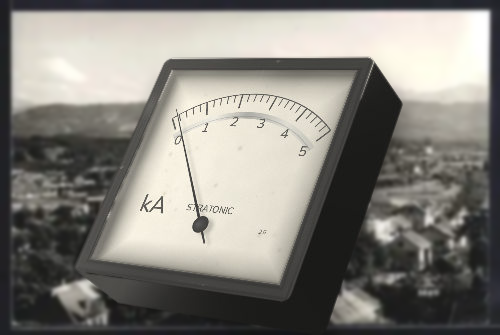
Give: 0.2 kA
